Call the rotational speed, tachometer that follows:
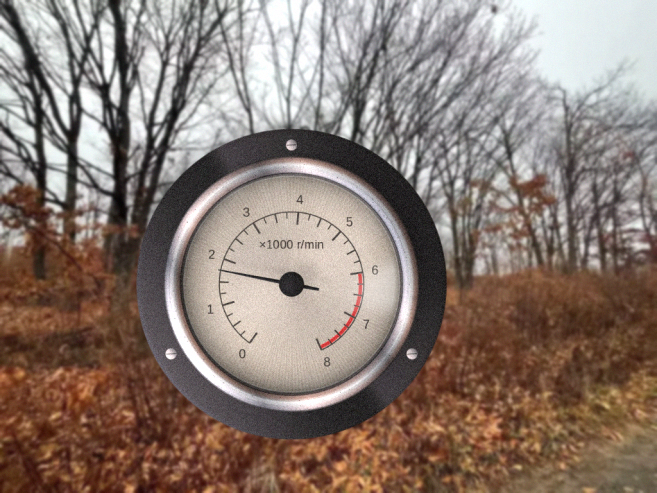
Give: 1750 rpm
